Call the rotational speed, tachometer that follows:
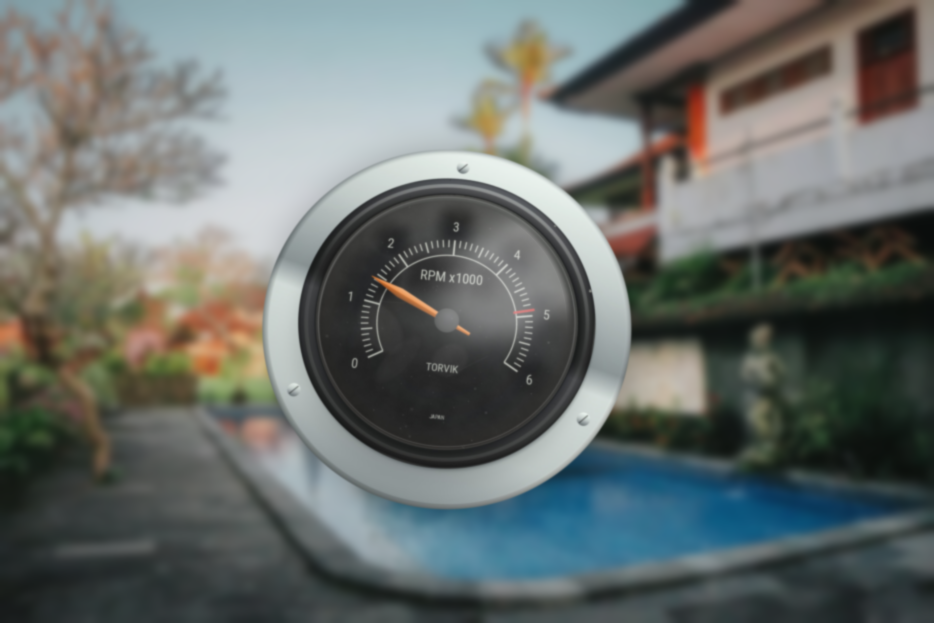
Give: 1400 rpm
